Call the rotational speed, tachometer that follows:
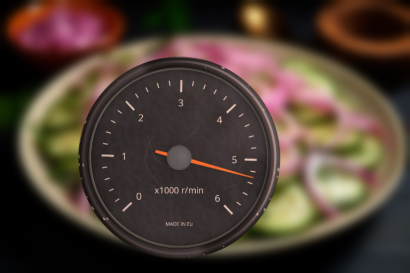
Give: 5300 rpm
